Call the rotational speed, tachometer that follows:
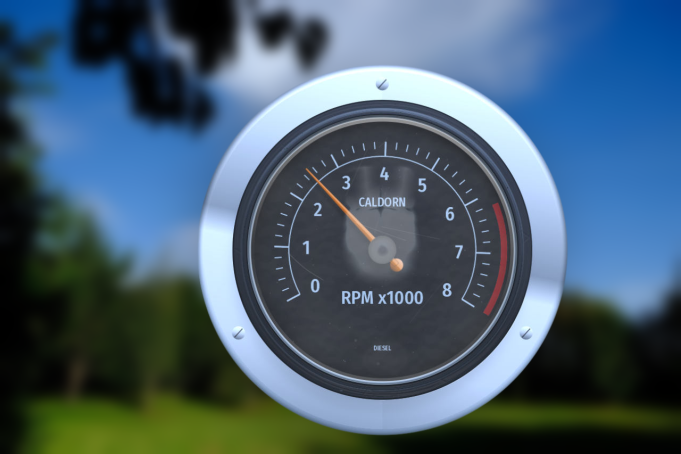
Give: 2500 rpm
